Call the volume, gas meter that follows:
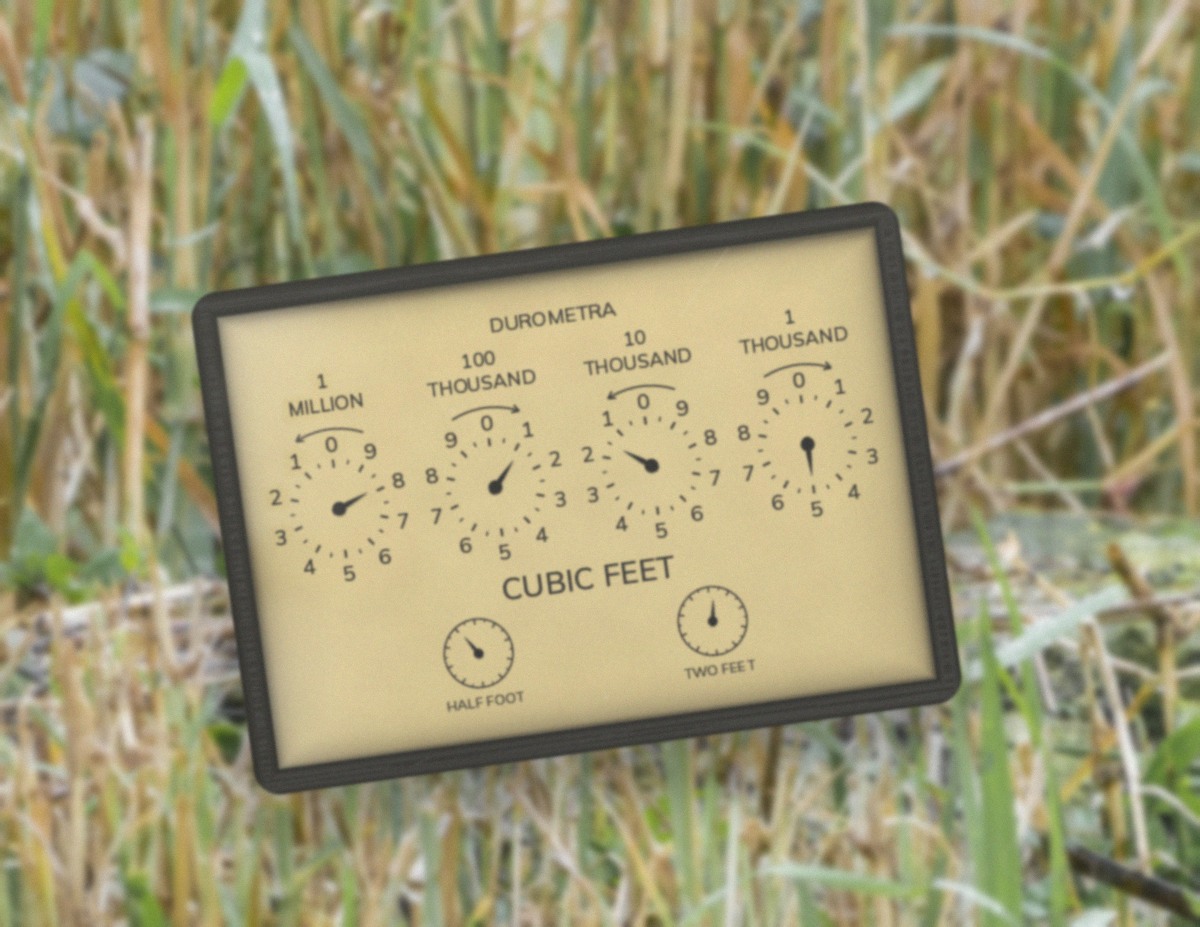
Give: 811500 ft³
